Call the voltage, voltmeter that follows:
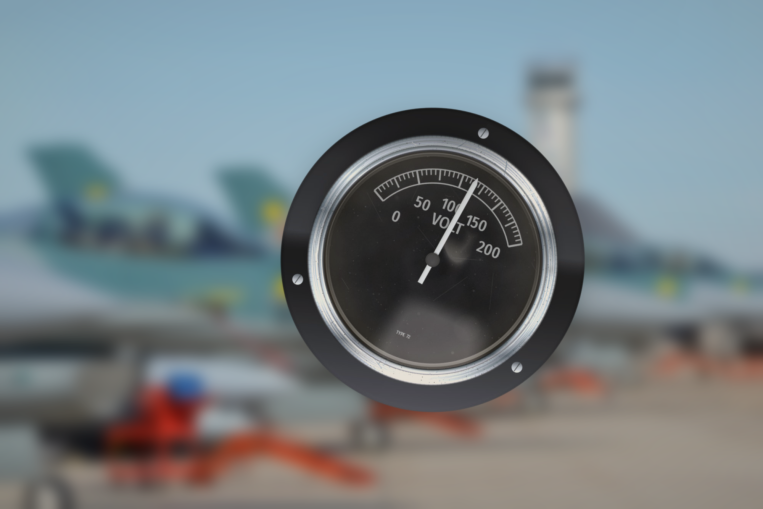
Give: 115 V
